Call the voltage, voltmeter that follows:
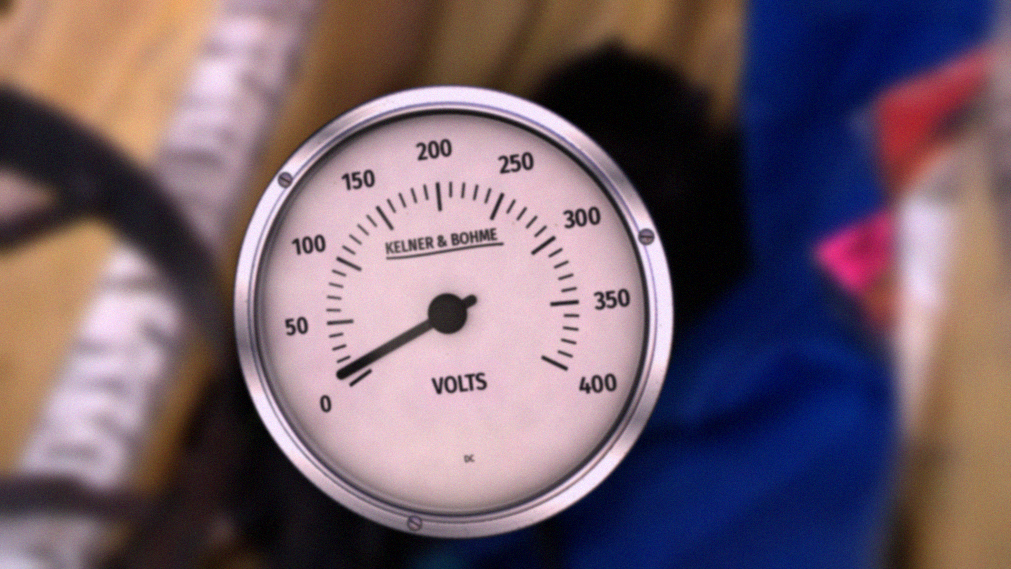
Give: 10 V
